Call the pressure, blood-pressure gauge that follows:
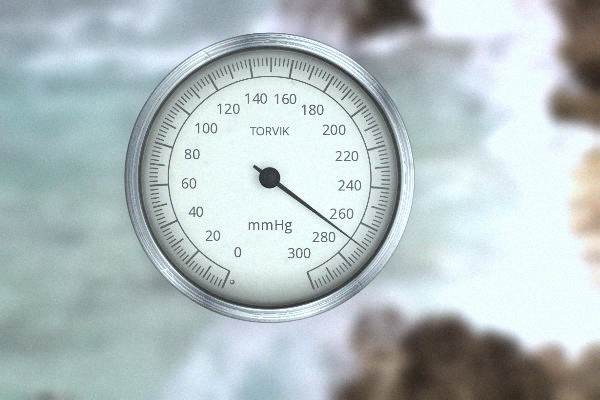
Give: 270 mmHg
